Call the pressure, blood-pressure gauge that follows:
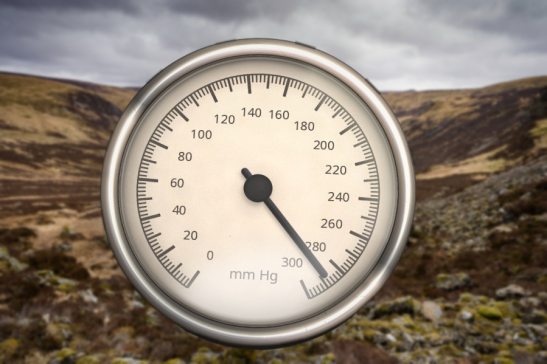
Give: 288 mmHg
